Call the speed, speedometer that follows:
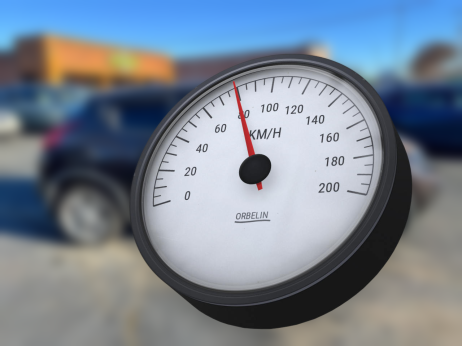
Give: 80 km/h
